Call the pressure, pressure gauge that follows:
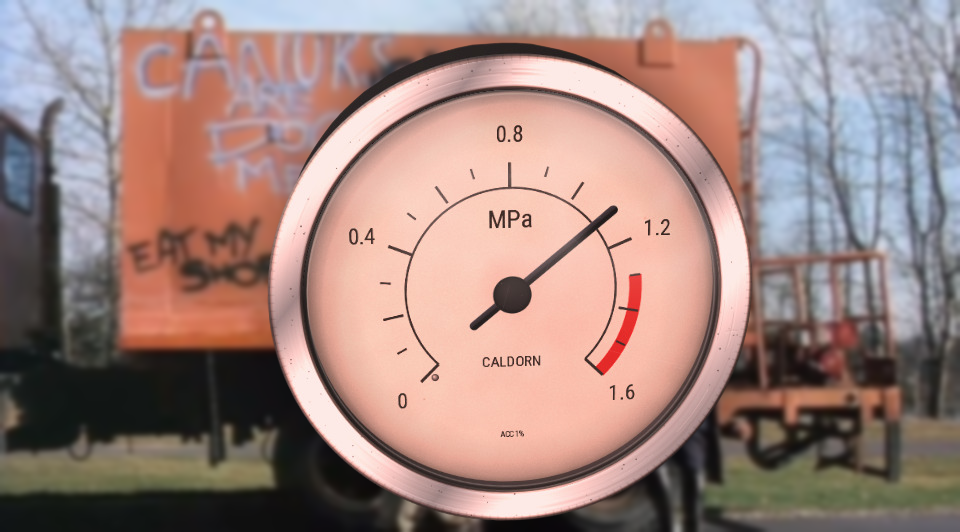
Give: 1.1 MPa
